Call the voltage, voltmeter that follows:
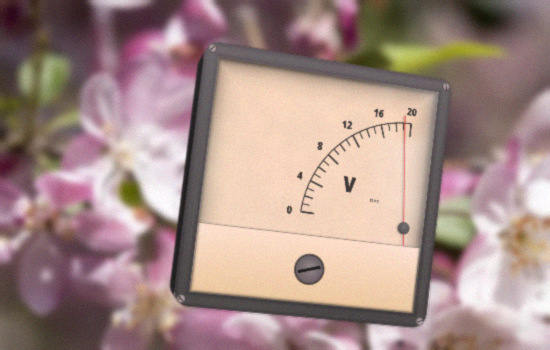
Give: 19 V
